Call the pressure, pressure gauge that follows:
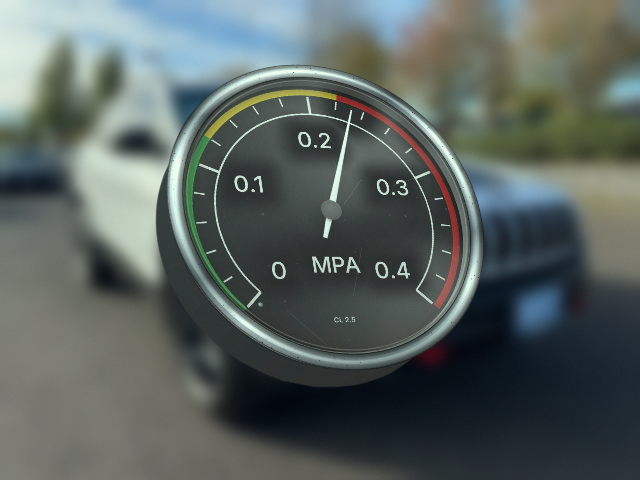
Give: 0.23 MPa
